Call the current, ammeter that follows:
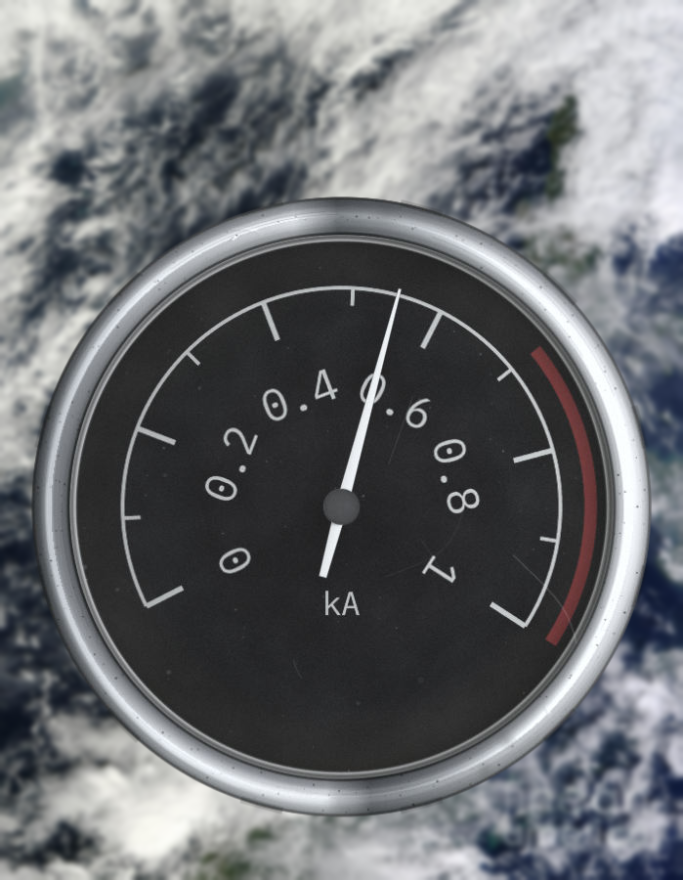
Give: 0.55 kA
